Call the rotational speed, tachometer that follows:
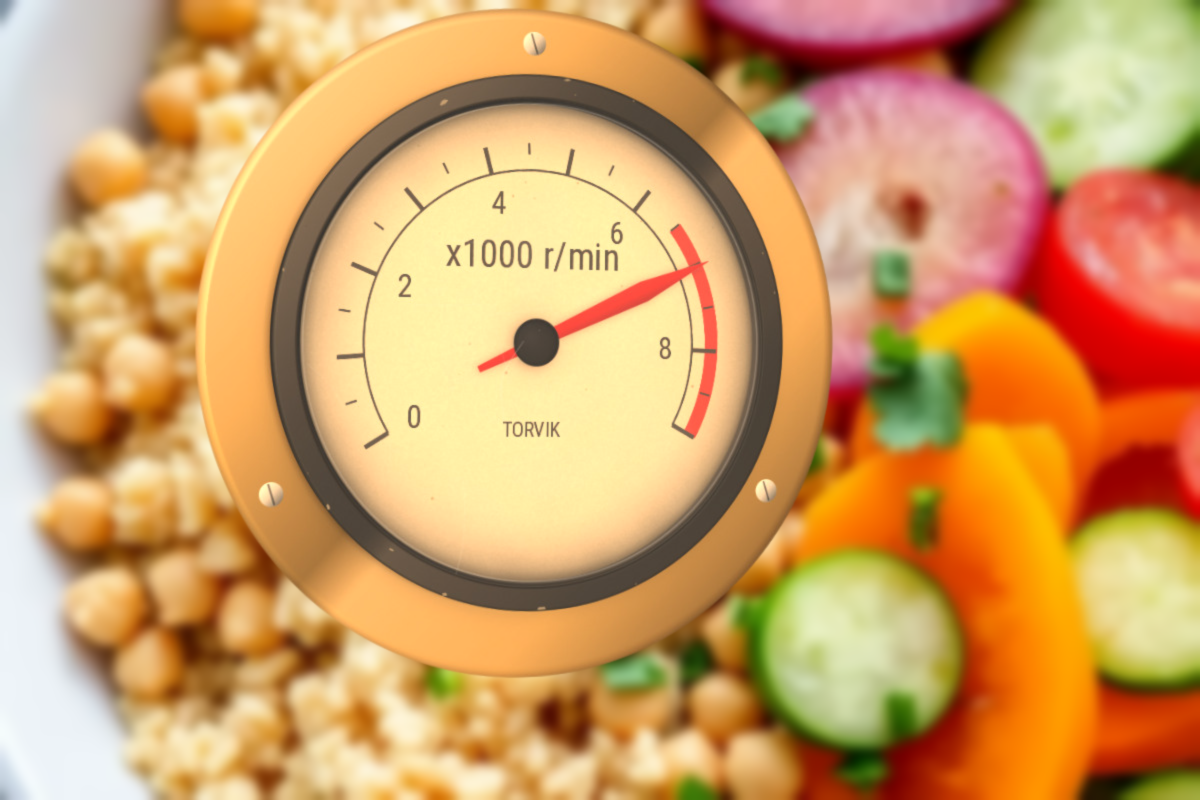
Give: 7000 rpm
